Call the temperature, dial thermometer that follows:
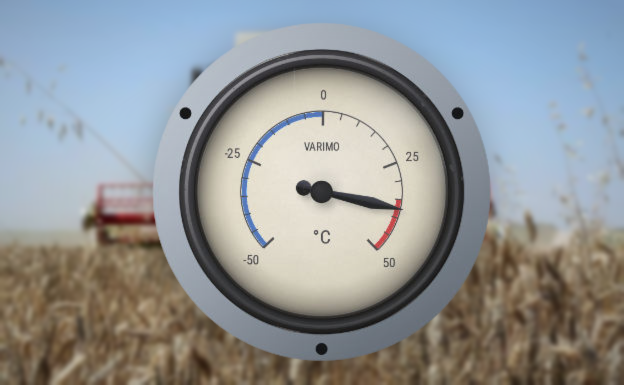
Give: 37.5 °C
